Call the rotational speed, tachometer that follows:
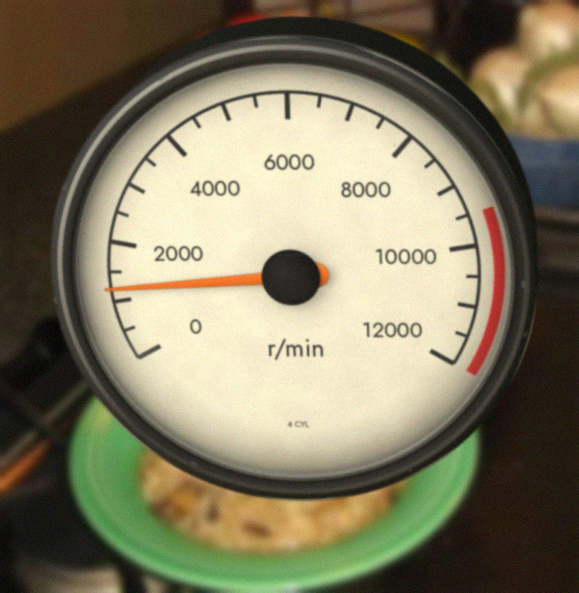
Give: 1250 rpm
